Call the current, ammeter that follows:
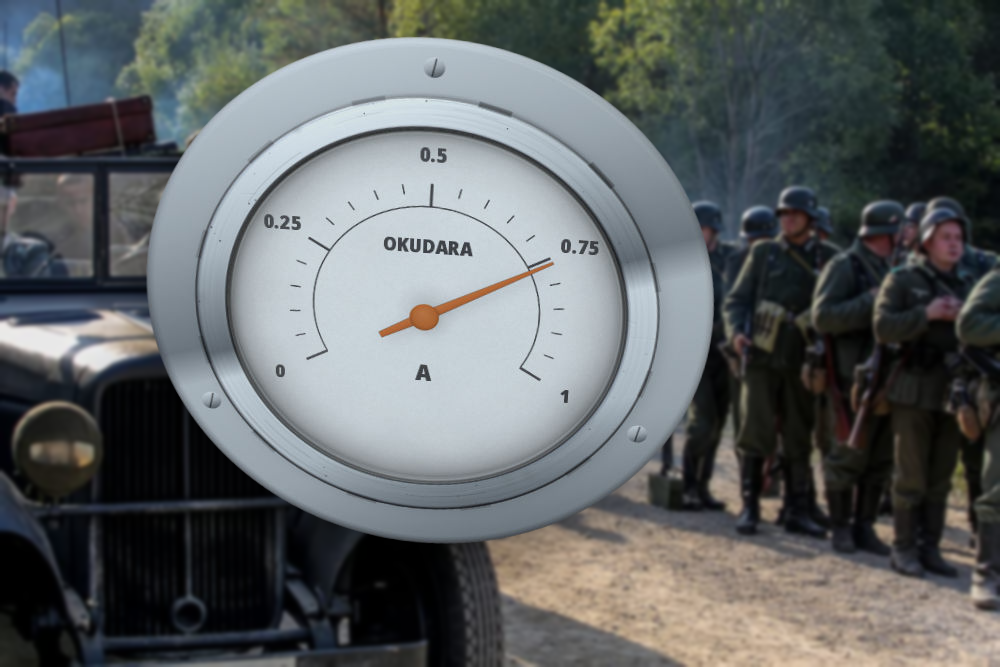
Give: 0.75 A
